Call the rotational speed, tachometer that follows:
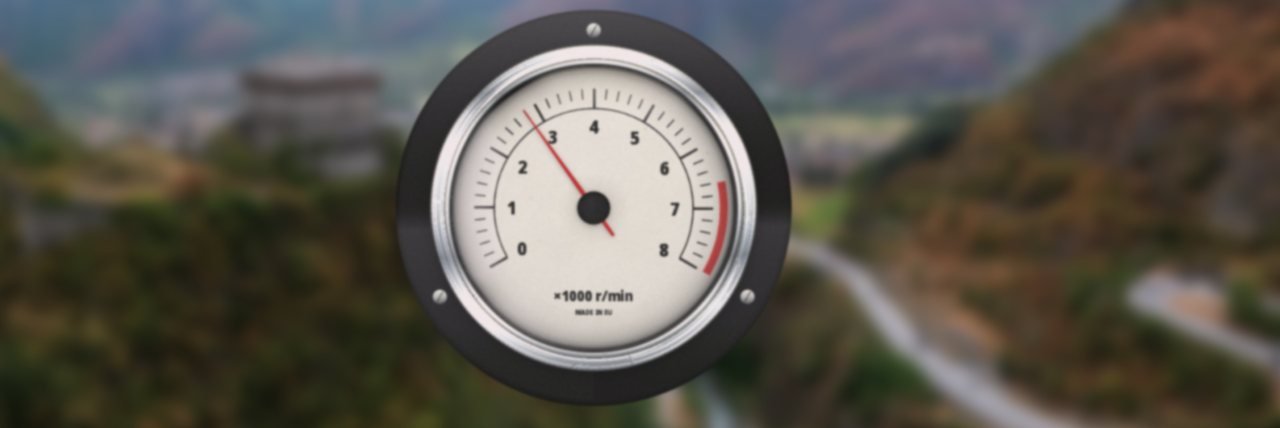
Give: 2800 rpm
